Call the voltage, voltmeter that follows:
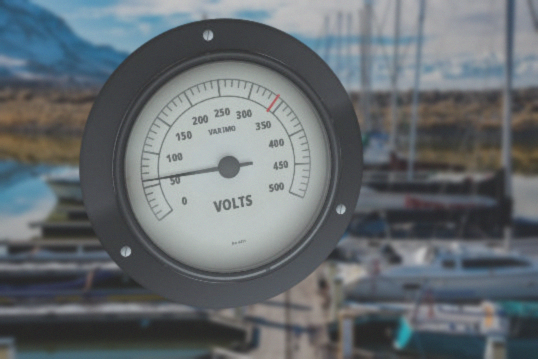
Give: 60 V
